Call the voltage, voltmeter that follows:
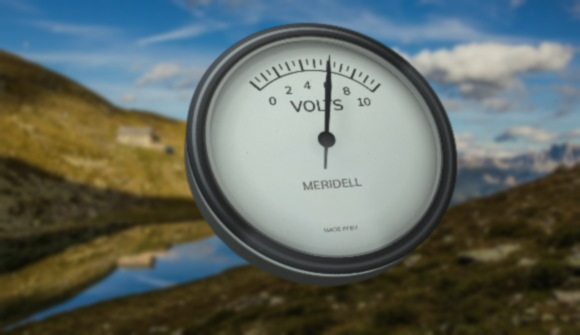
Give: 6 V
